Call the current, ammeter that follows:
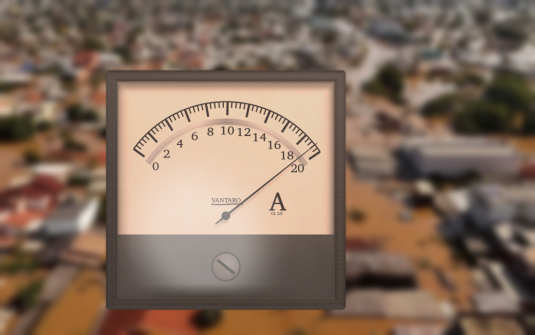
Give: 19.2 A
